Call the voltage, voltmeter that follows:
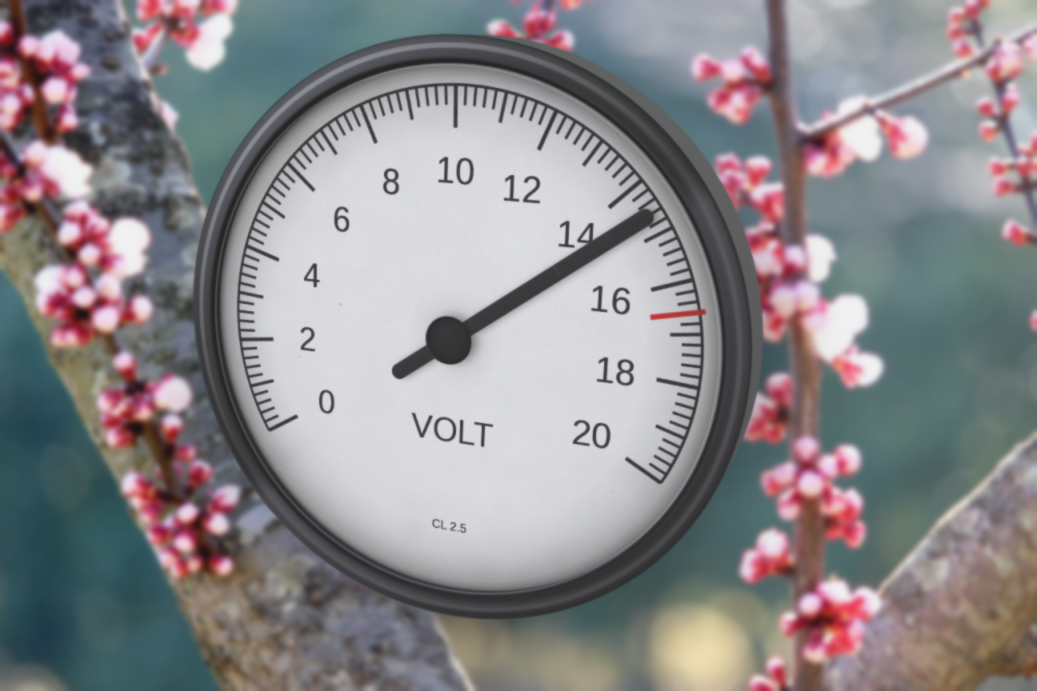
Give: 14.6 V
